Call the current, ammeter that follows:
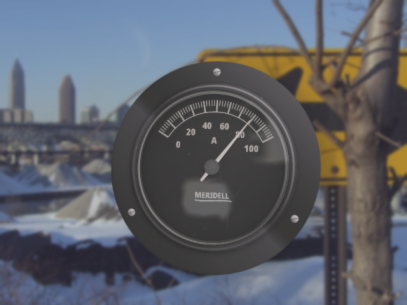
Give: 80 A
